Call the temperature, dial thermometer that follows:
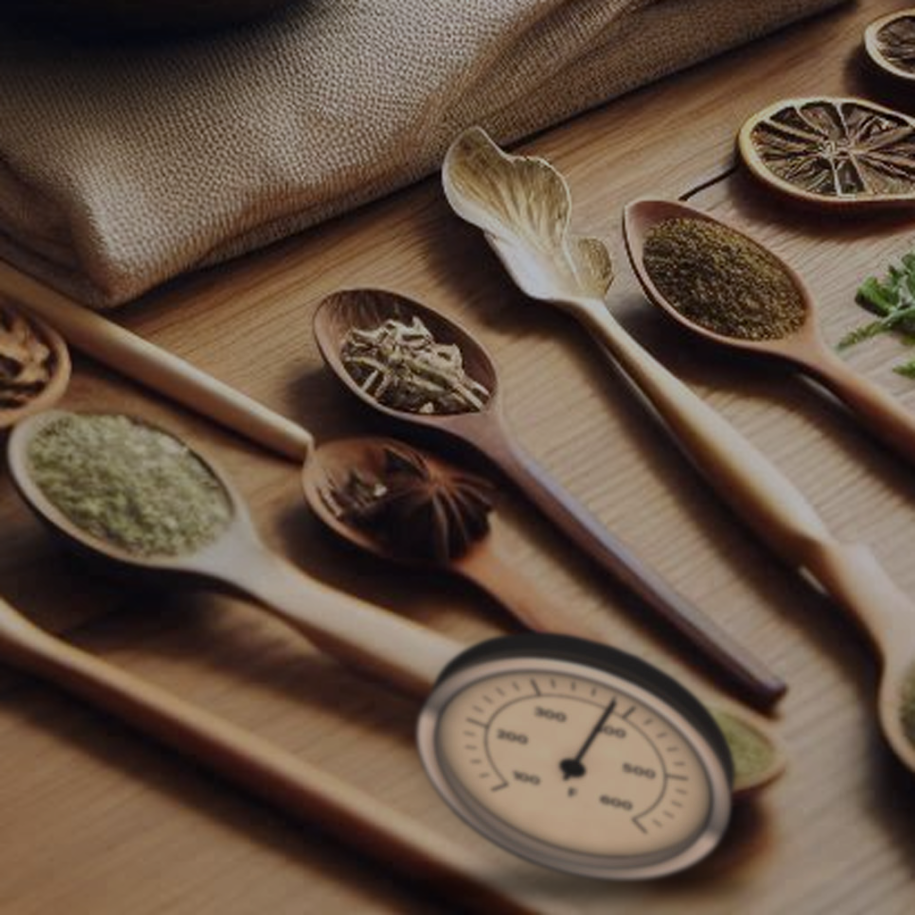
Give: 380 °F
